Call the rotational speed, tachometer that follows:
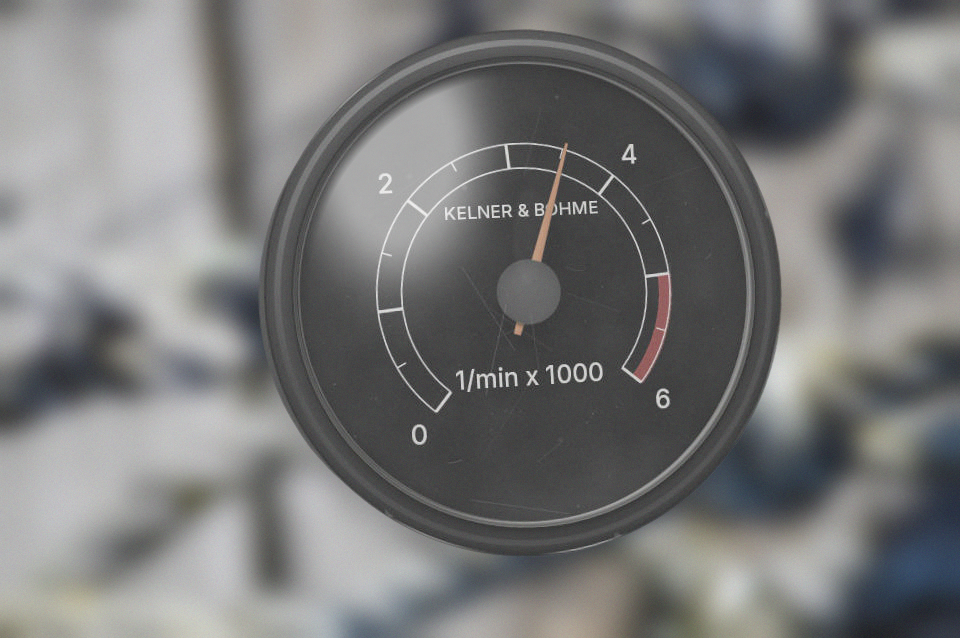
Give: 3500 rpm
